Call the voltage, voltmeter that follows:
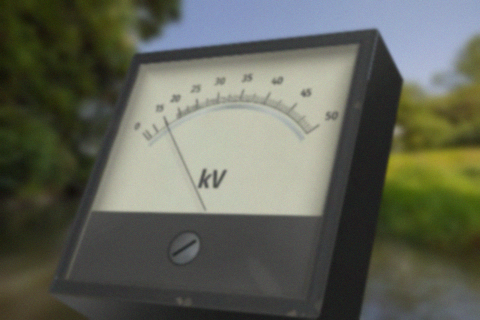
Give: 15 kV
